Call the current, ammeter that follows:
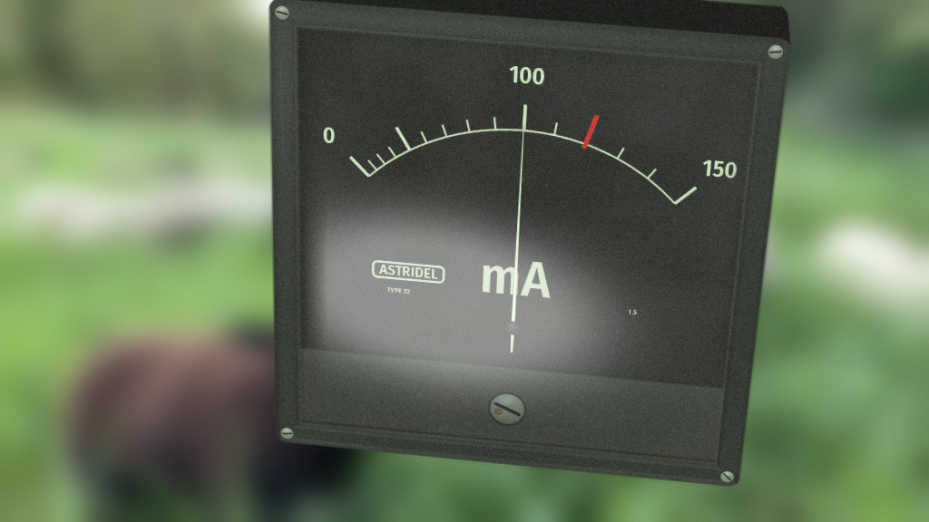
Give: 100 mA
